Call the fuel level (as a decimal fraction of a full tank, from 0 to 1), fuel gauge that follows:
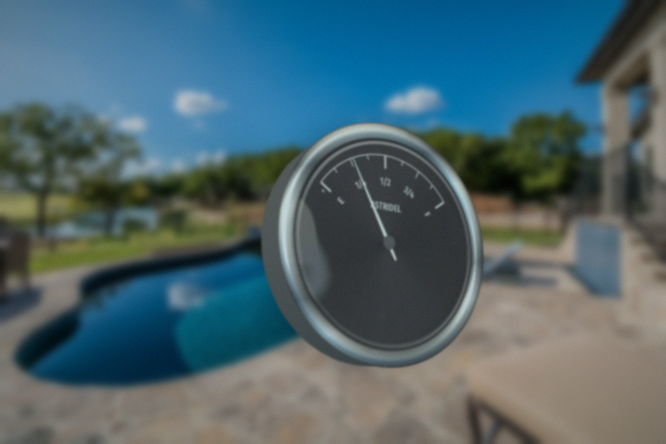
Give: 0.25
